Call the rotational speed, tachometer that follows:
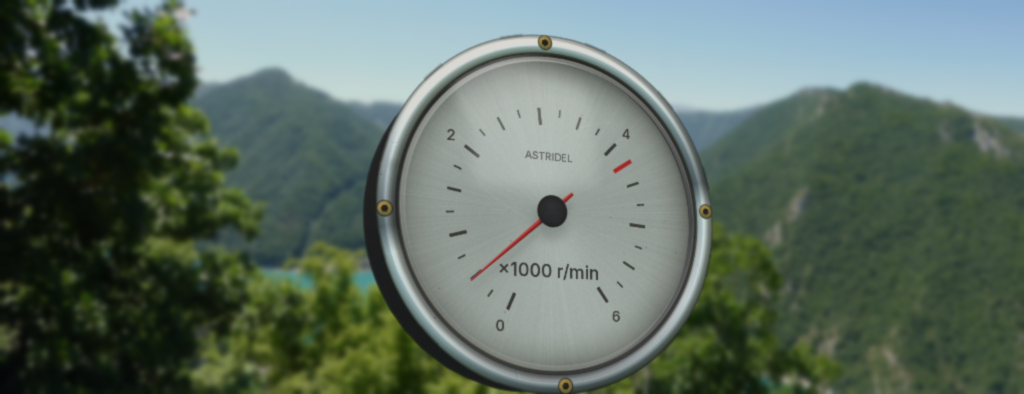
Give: 500 rpm
